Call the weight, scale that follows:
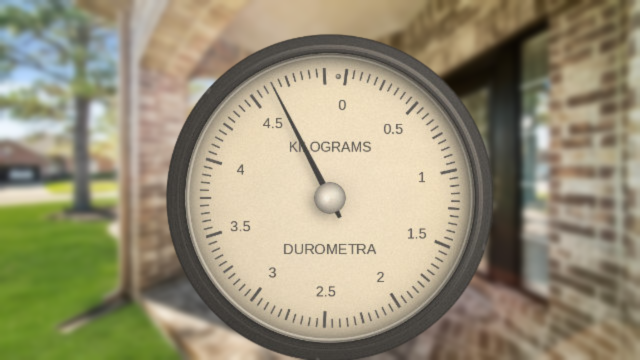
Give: 4.65 kg
